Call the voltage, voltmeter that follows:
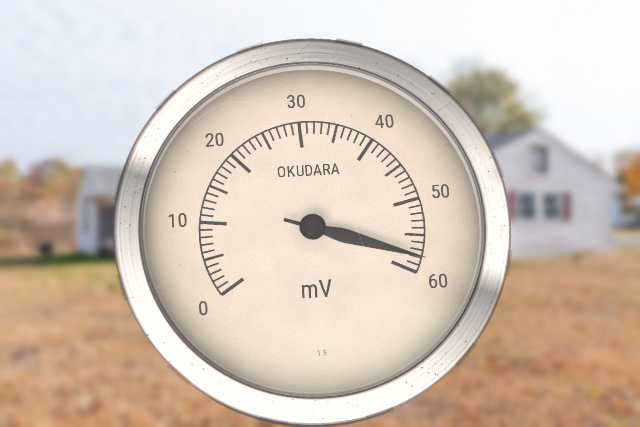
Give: 58 mV
